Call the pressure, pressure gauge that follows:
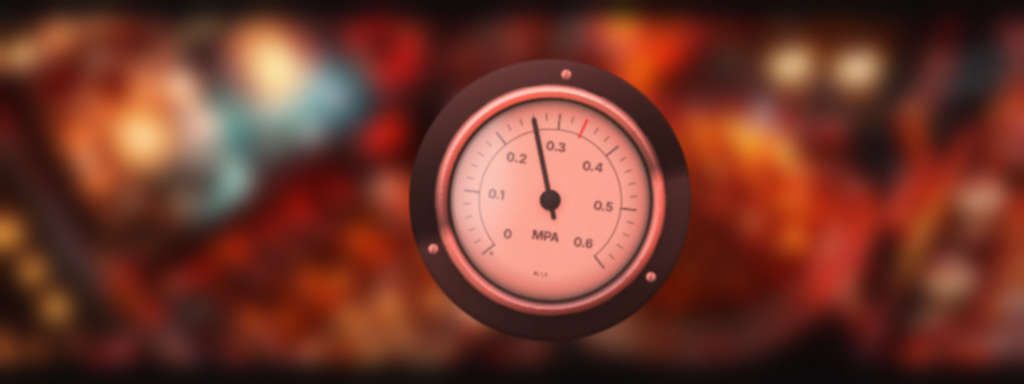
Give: 0.26 MPa
